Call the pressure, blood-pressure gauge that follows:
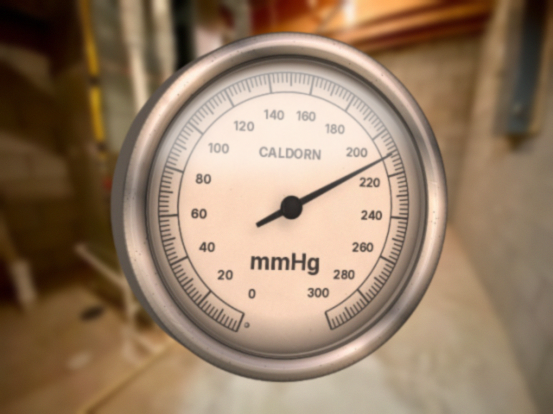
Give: 210 mmHg
